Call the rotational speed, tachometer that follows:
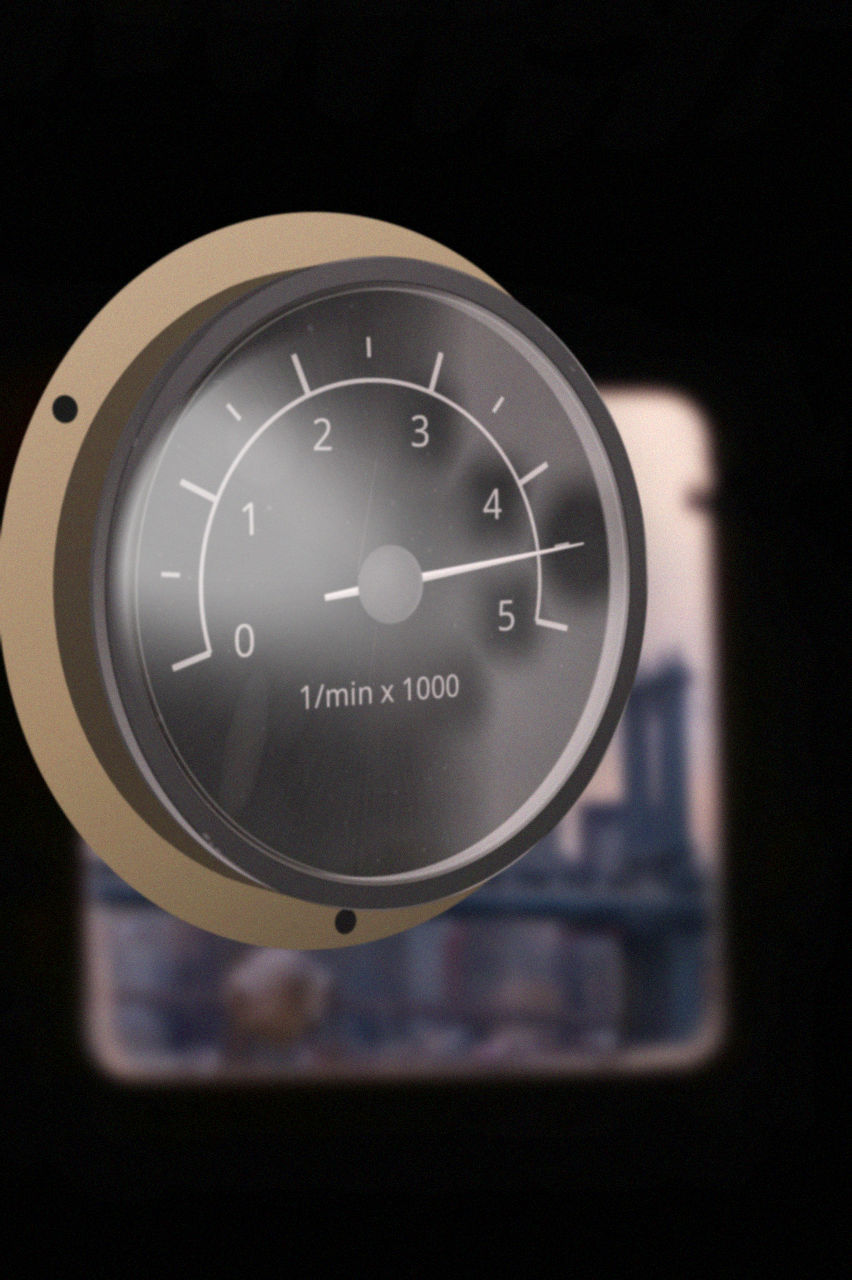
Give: 4500 rpm
